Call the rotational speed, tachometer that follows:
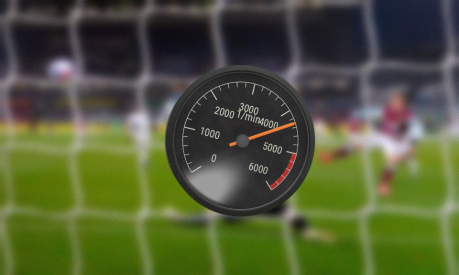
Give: 4300 rpm
